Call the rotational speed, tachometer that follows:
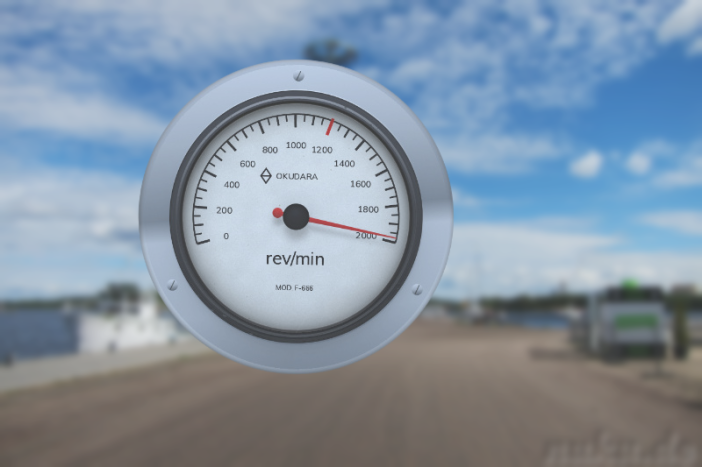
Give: 1975 rpm
